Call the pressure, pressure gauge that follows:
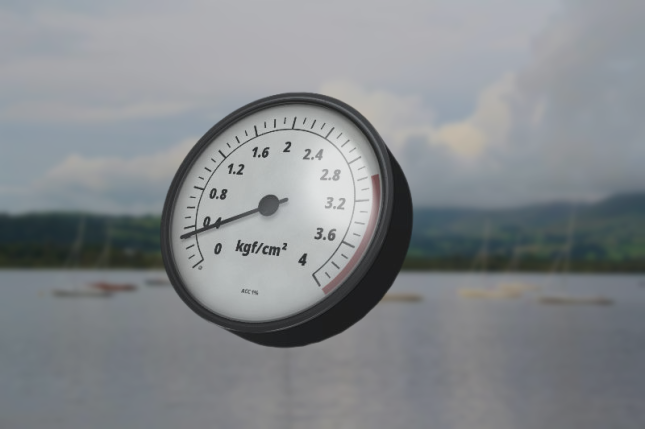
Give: 0.3 kg/cm²
